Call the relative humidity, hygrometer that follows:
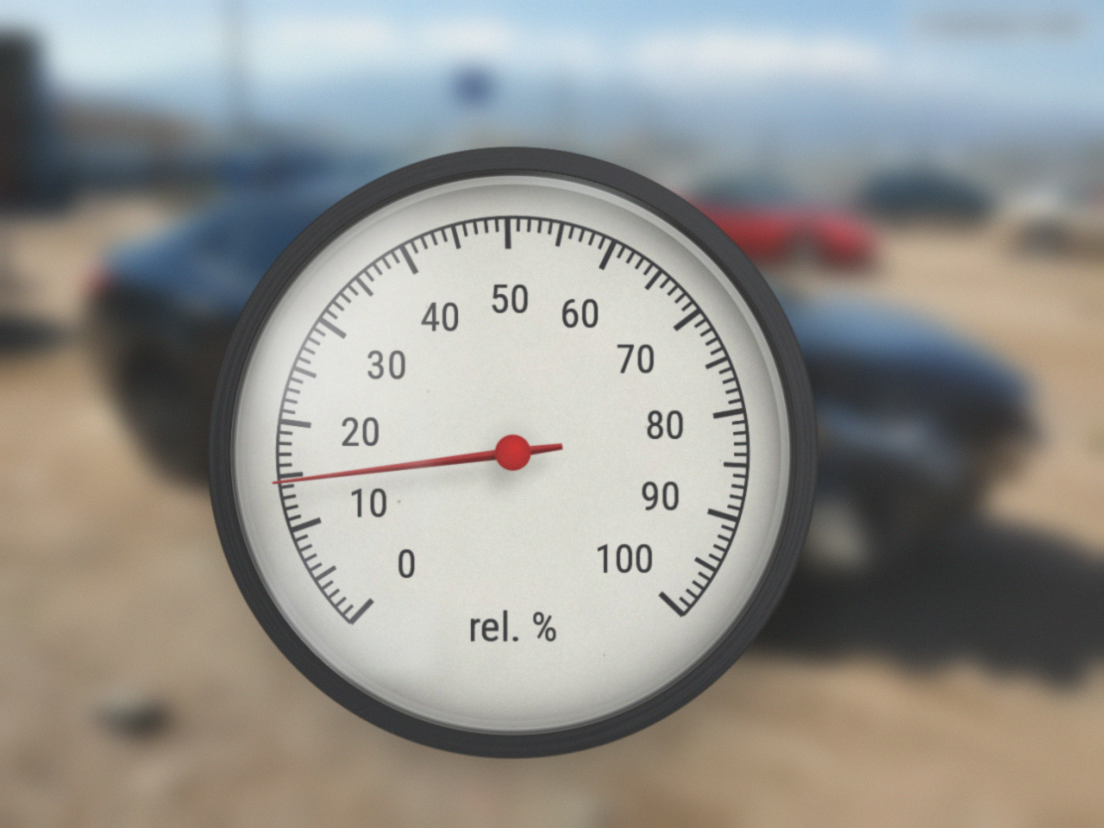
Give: 14.5 %
